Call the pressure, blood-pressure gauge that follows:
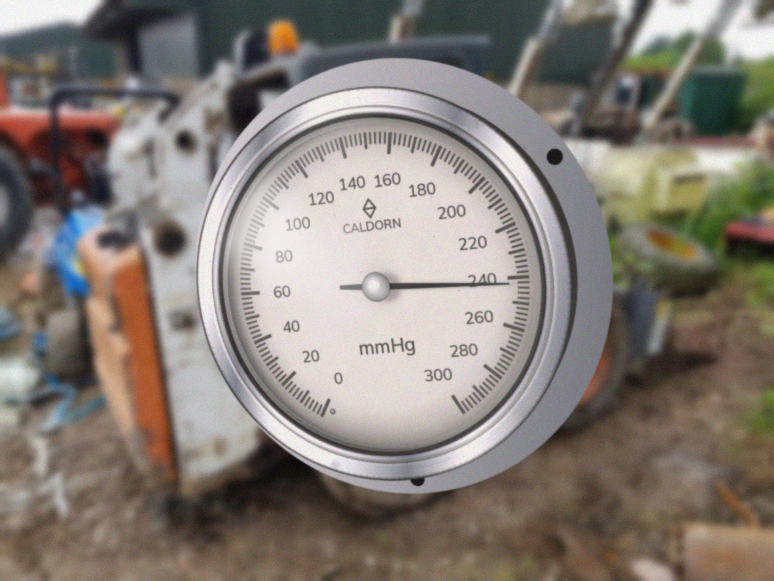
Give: 242 mmHg
